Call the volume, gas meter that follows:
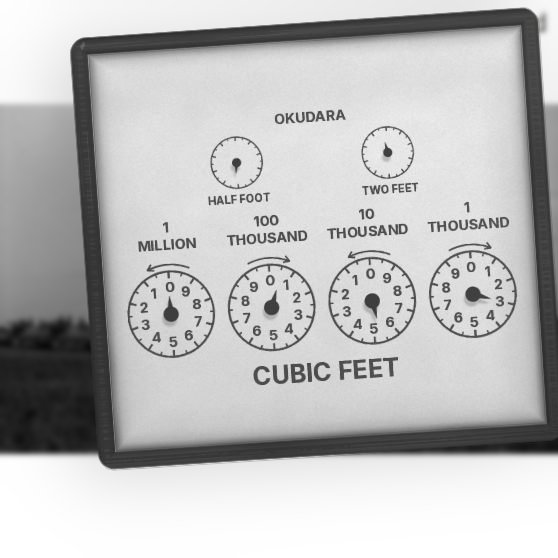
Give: 5300 ft³
